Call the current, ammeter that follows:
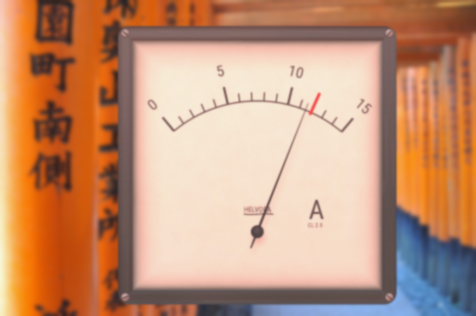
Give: 11.5 A
